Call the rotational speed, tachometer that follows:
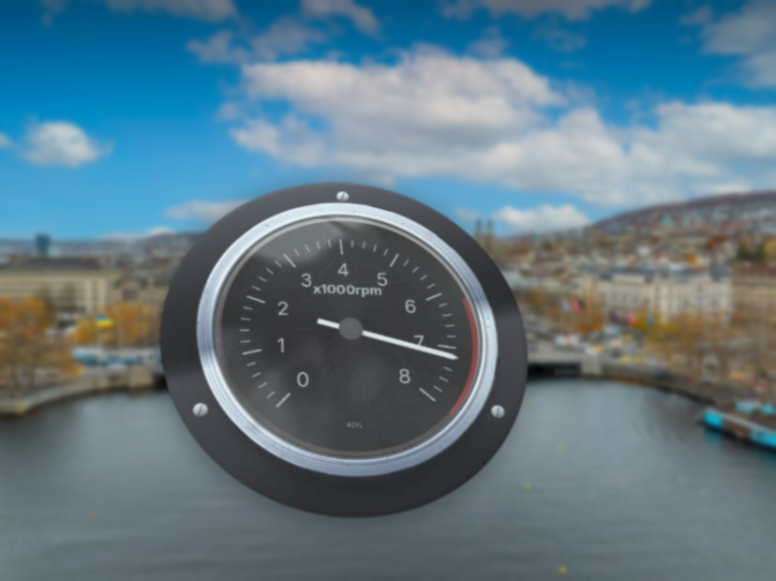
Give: 7200 rpm
